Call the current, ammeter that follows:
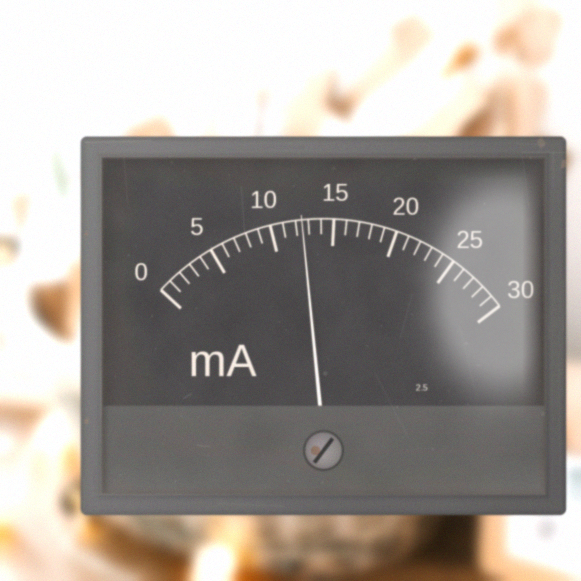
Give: 12.5 mA
